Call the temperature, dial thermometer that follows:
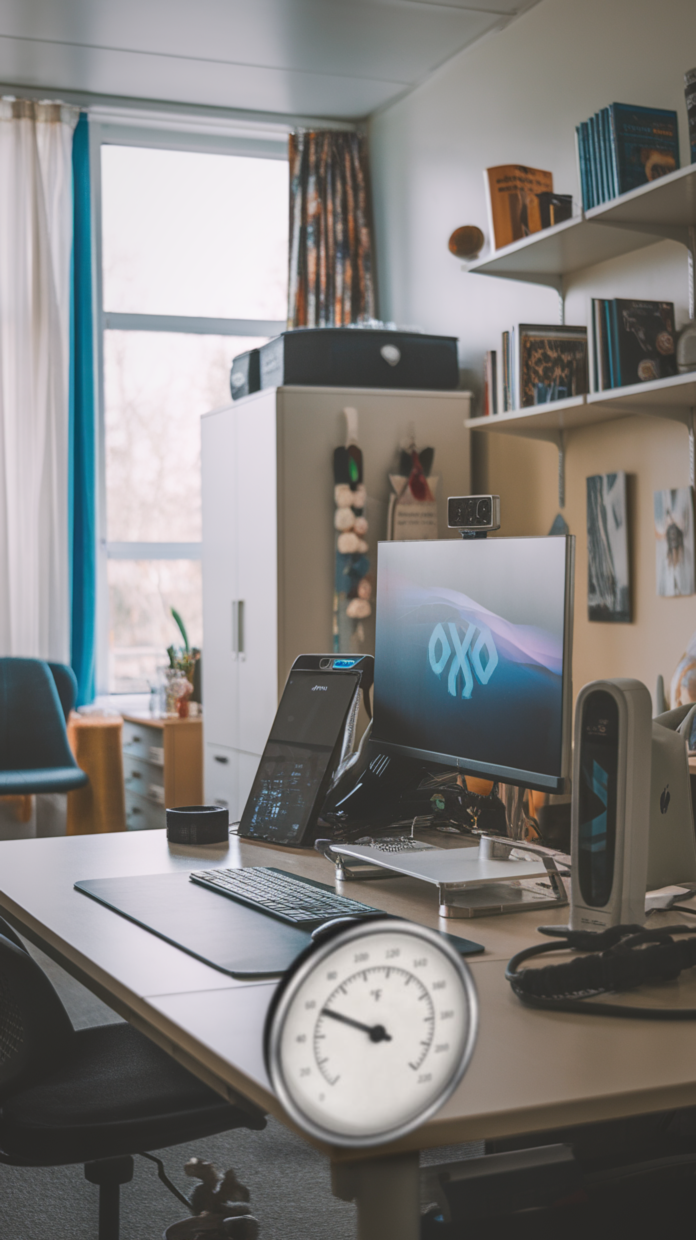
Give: 60 °F
